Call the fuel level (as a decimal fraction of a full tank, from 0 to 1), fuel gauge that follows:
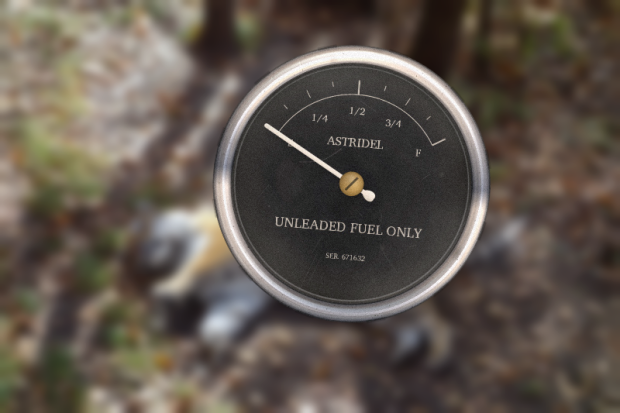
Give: 0
